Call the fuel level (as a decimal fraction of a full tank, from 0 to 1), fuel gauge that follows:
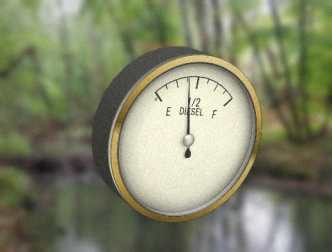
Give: 0.375
